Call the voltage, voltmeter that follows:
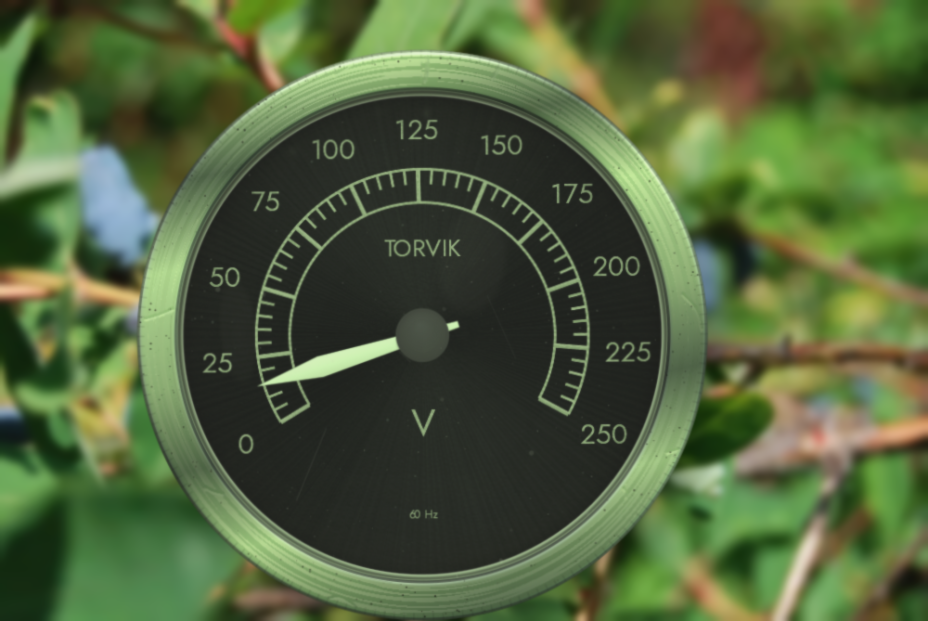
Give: 15 V
